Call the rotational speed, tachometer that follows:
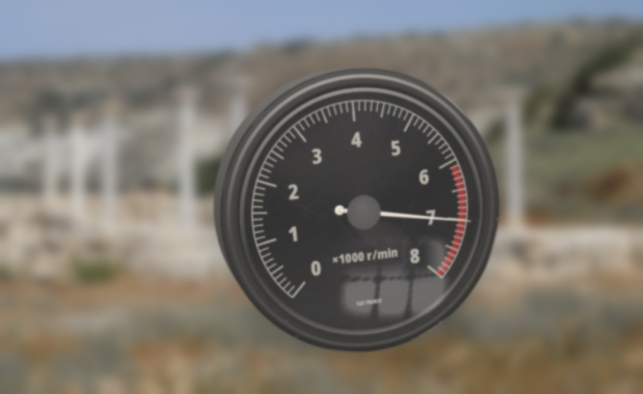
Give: 7000 rpm
